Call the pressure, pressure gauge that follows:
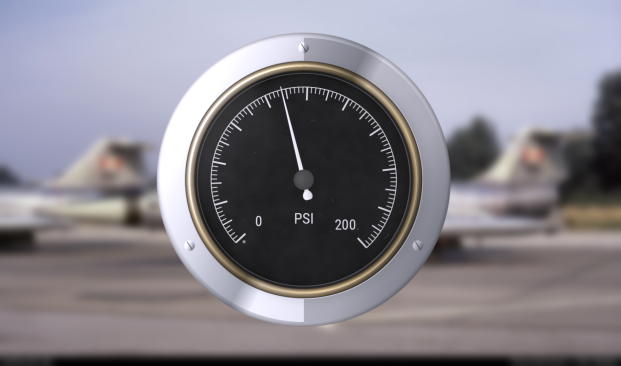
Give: 88 psi
